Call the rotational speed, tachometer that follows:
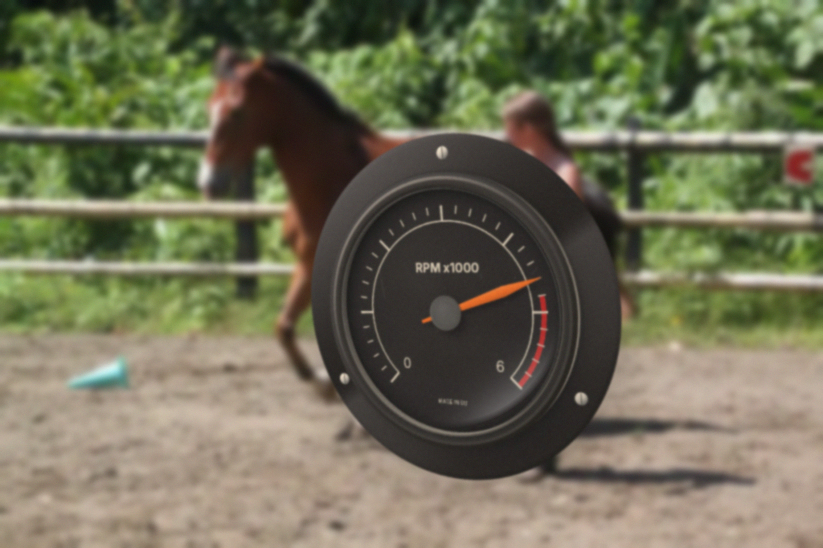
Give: 4600 rpm
